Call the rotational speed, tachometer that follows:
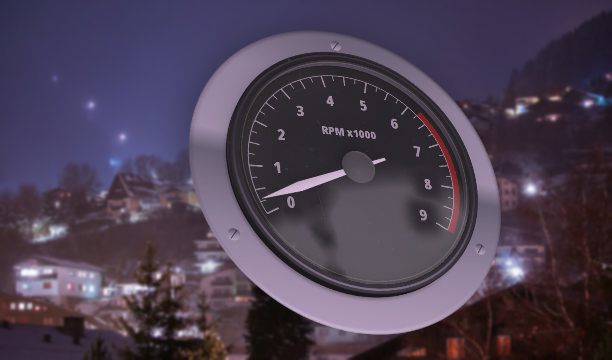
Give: 250 rpm
